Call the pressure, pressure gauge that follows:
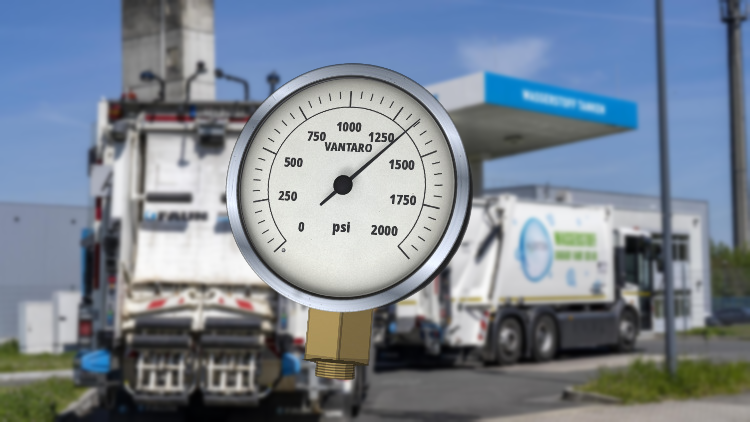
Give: 1350 psi
